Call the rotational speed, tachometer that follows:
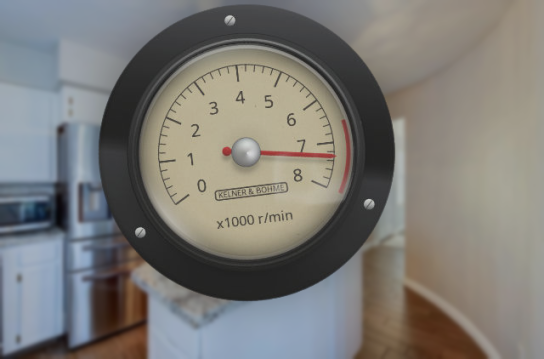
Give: 7300 rpm
